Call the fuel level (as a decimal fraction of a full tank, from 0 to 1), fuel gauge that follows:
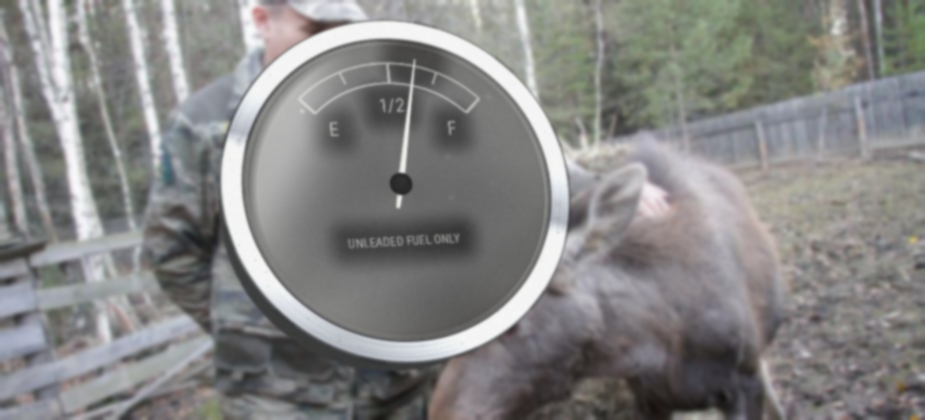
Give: 0.625
